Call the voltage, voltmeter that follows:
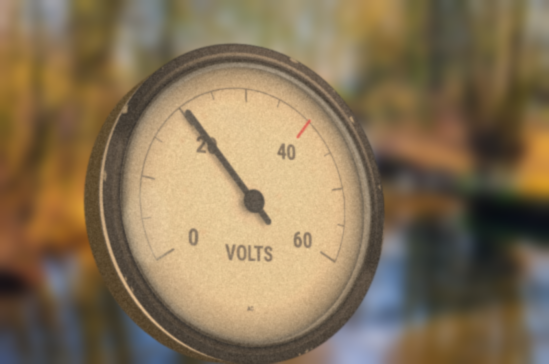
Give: 20 V
